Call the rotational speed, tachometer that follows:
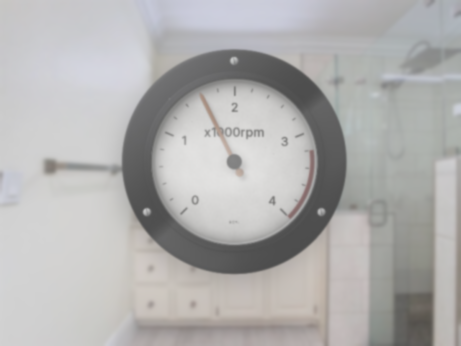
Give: 1600 rpm
